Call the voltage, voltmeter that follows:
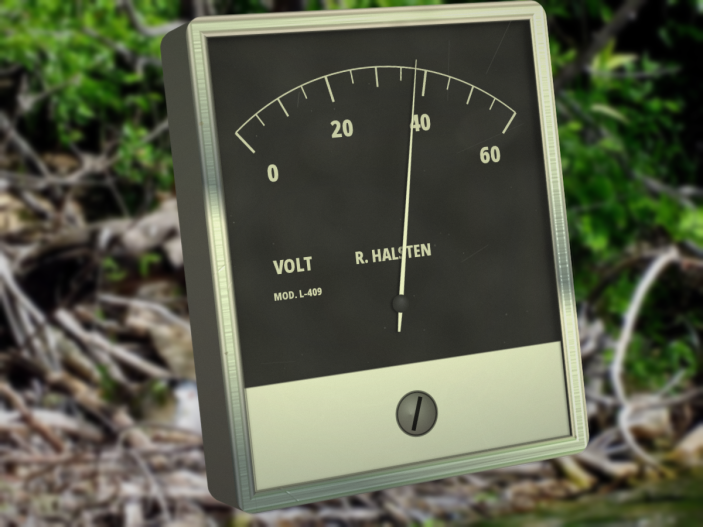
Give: 37.5 V
